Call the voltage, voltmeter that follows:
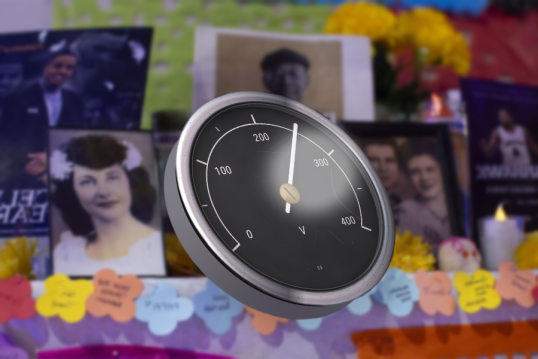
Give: 250 V
